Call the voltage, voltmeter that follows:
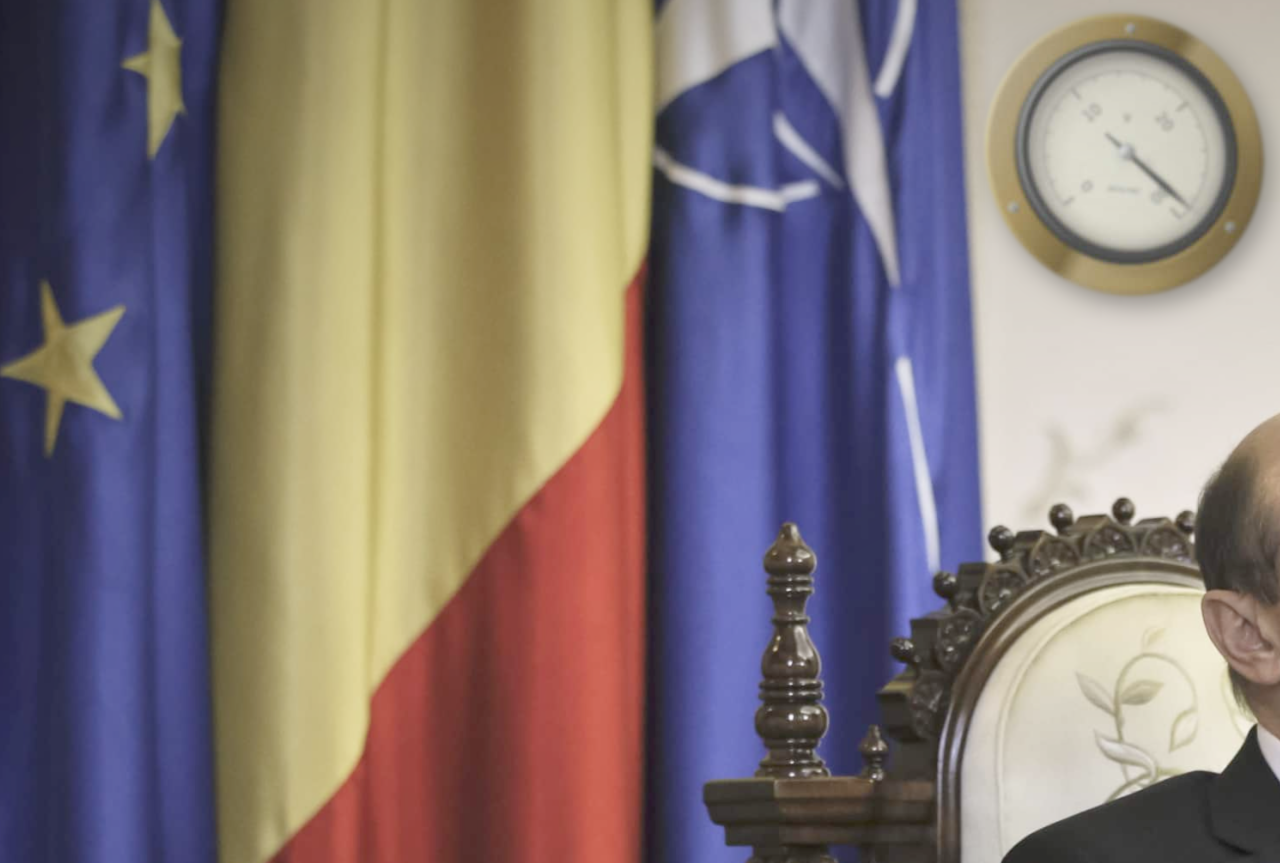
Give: 29 V
